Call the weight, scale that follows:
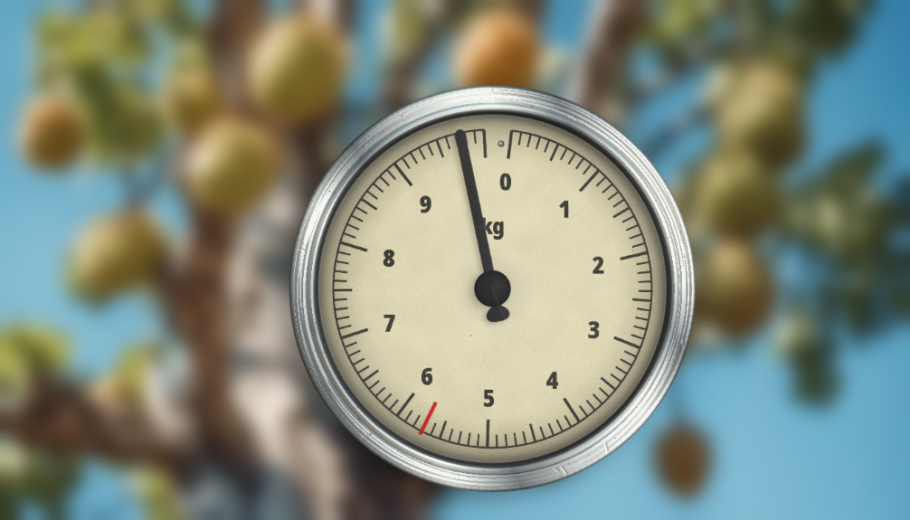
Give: 9.75 kg
